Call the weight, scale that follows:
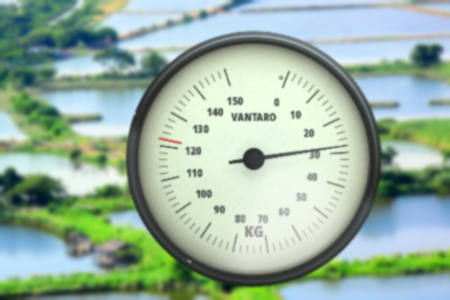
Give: 28 kg
